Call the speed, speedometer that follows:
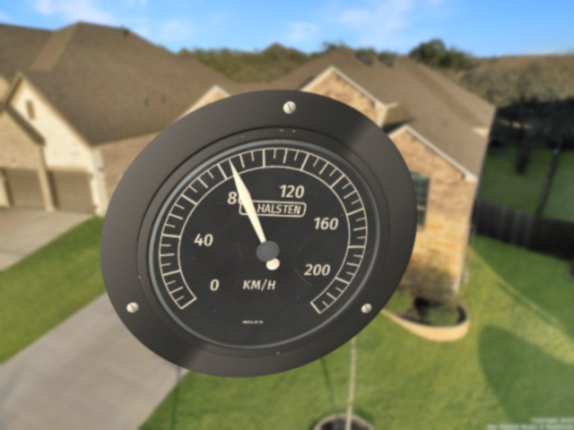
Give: 85 km/h
